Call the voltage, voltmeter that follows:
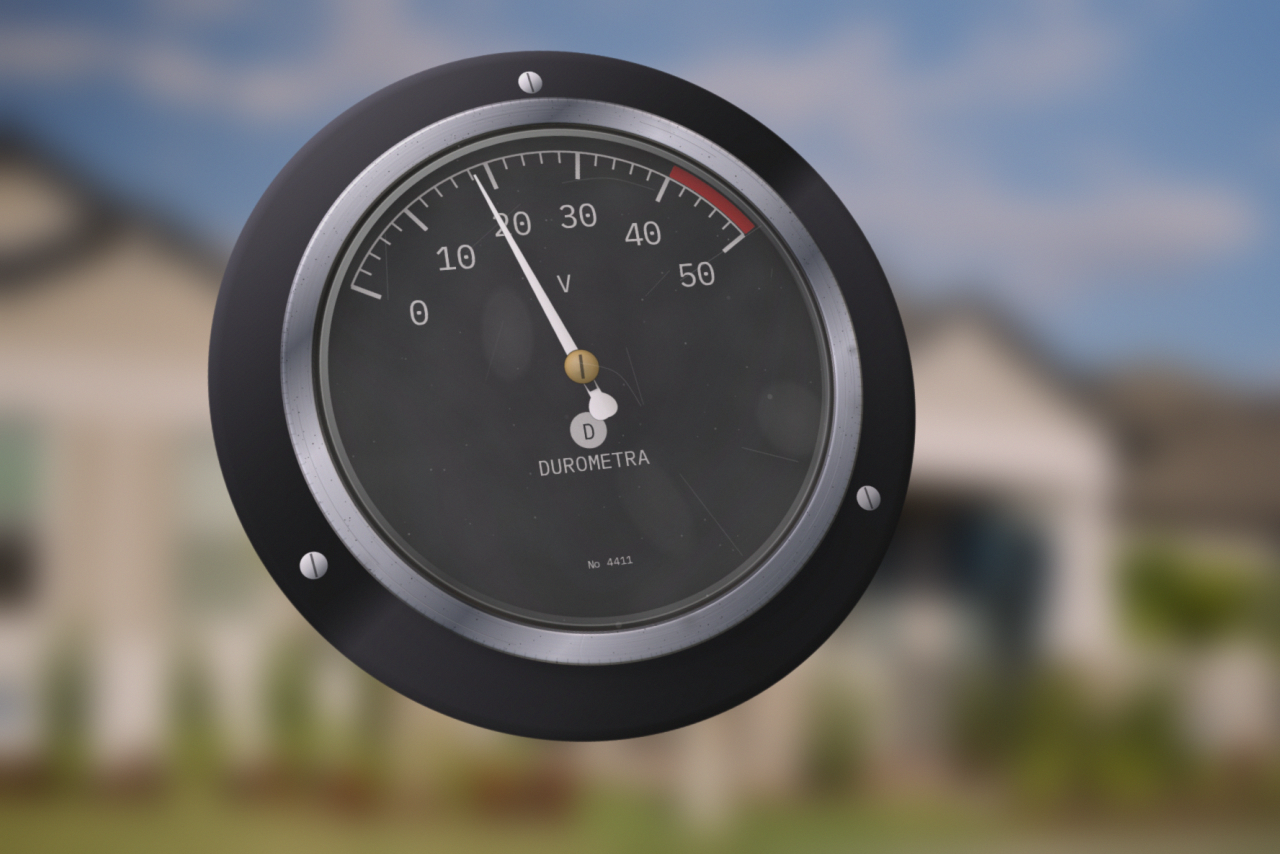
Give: 18 V
